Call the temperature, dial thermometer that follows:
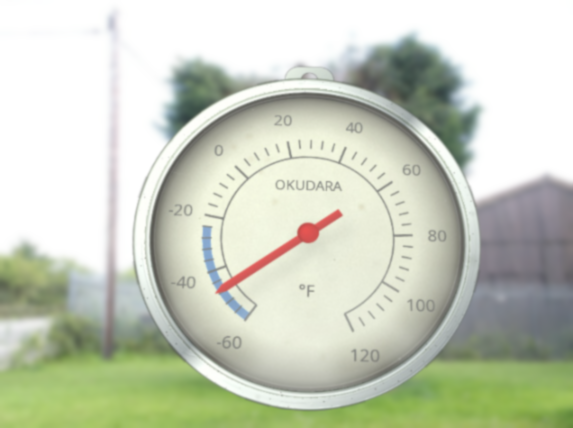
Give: -48 °F
